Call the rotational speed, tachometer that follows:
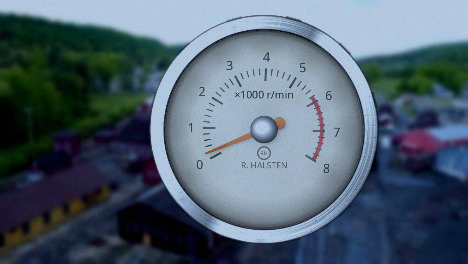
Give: 200 rpm
